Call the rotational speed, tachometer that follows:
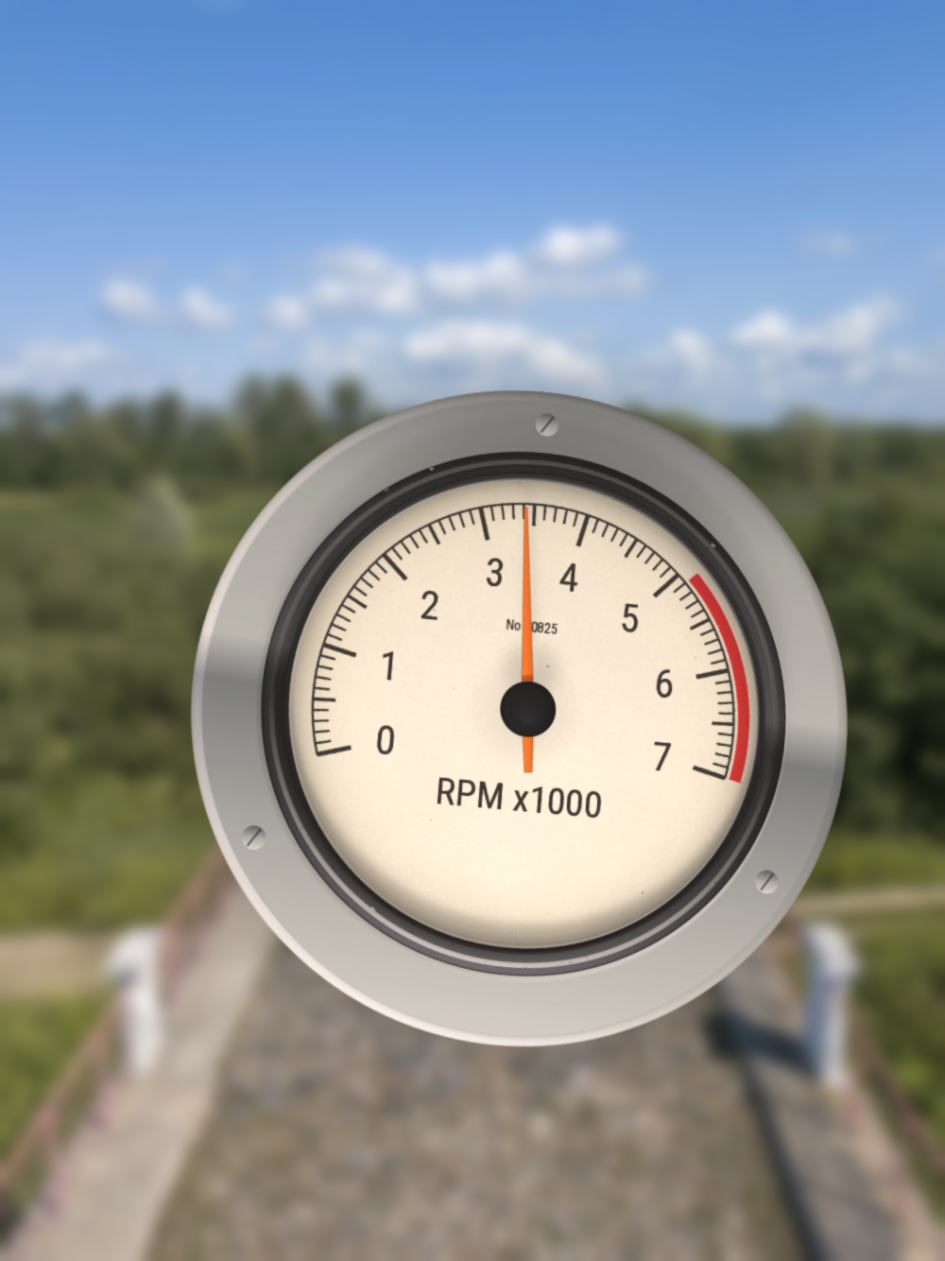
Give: 3400 rpm
